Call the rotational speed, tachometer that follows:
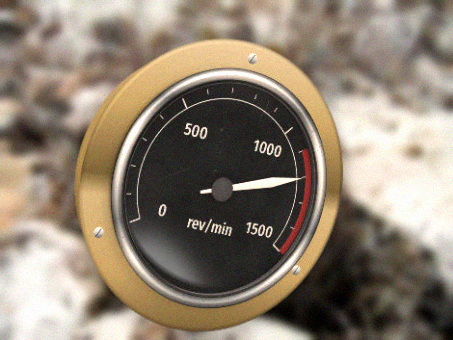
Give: 1200 rpm
